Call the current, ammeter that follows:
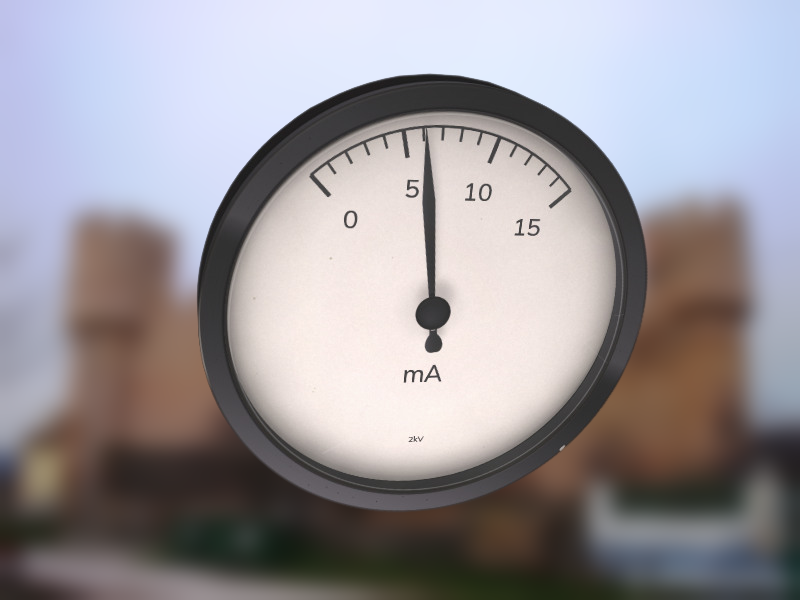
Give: 6 mA
